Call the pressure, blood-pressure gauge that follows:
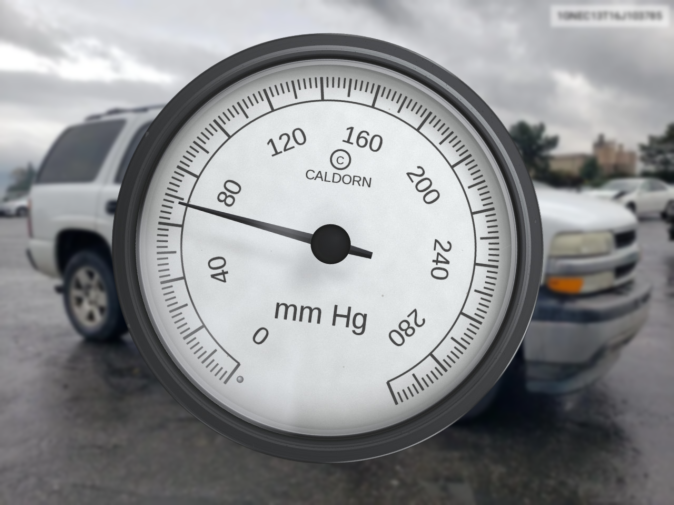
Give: 68 mmHg
